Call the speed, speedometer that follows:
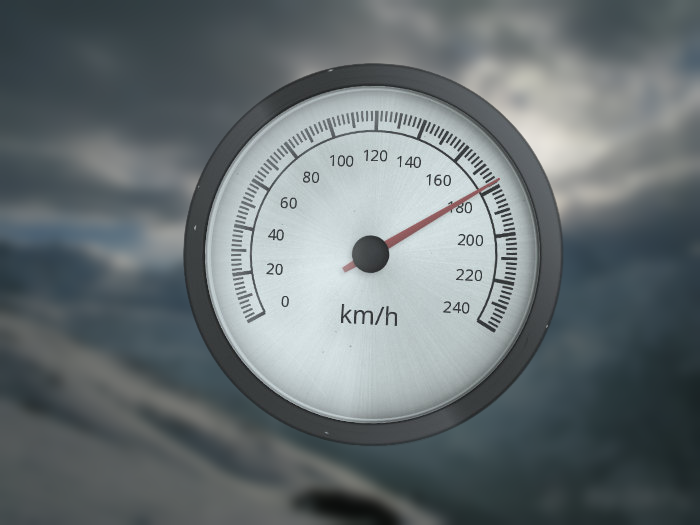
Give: 178 km/h
